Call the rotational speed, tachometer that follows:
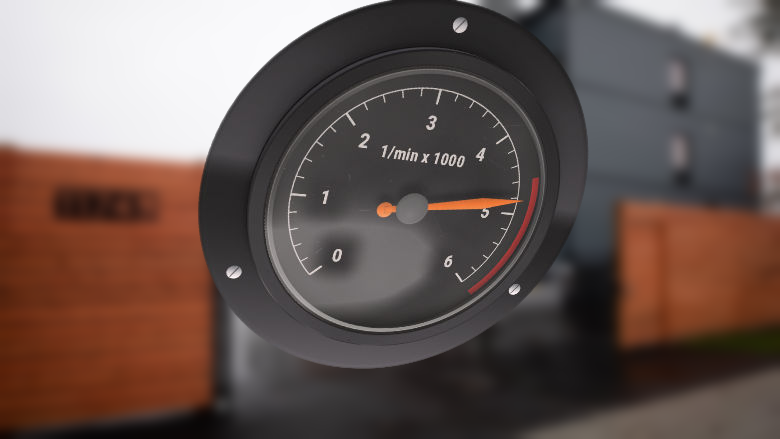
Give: 4800 rpm
